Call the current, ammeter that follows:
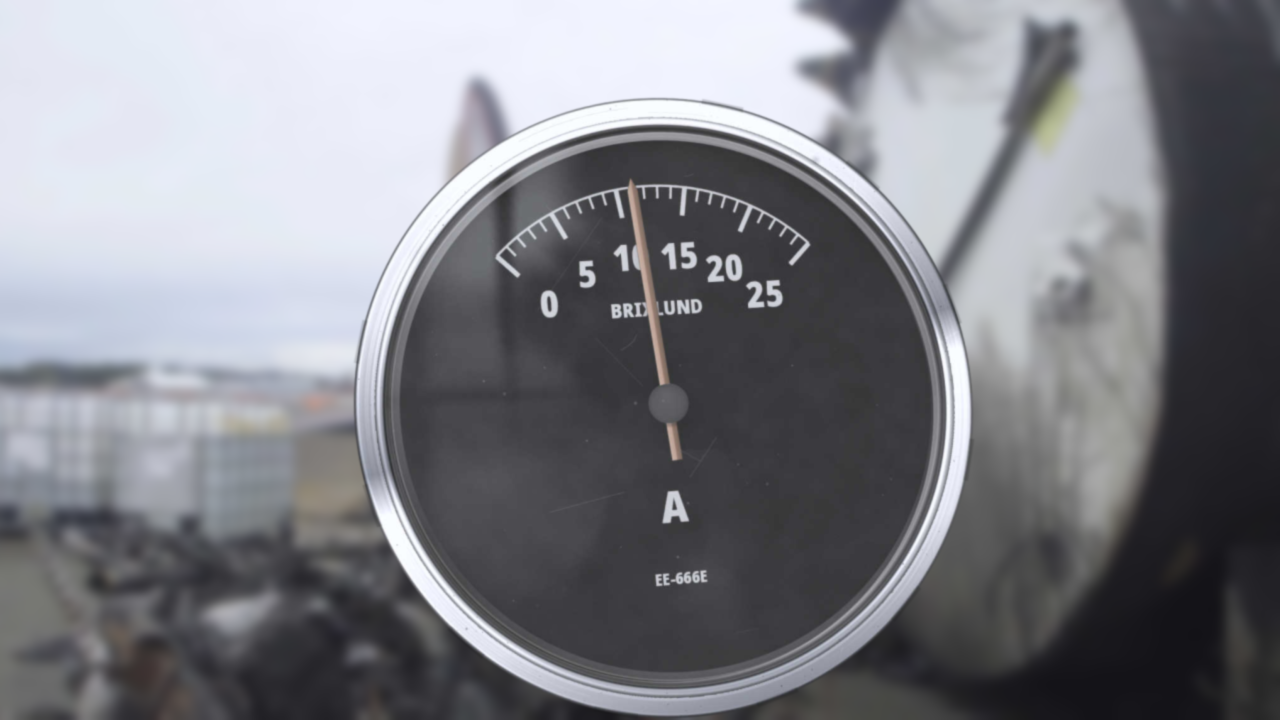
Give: 11 A
